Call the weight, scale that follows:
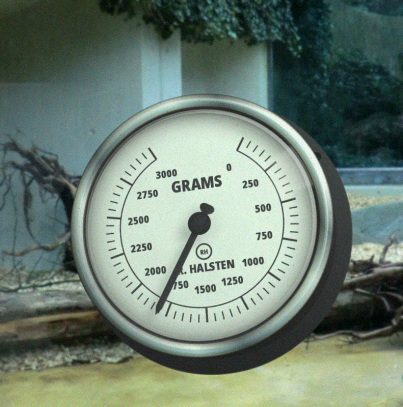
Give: 1800 g
